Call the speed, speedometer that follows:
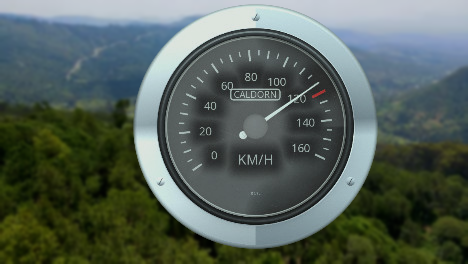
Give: 120 km/h
